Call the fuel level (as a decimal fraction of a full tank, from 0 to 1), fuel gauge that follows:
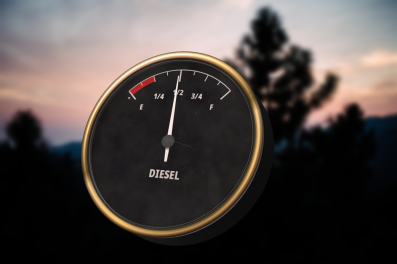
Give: 0.5
